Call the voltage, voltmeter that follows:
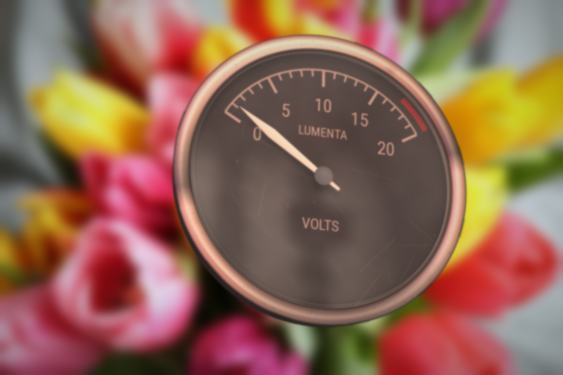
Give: 1 V
